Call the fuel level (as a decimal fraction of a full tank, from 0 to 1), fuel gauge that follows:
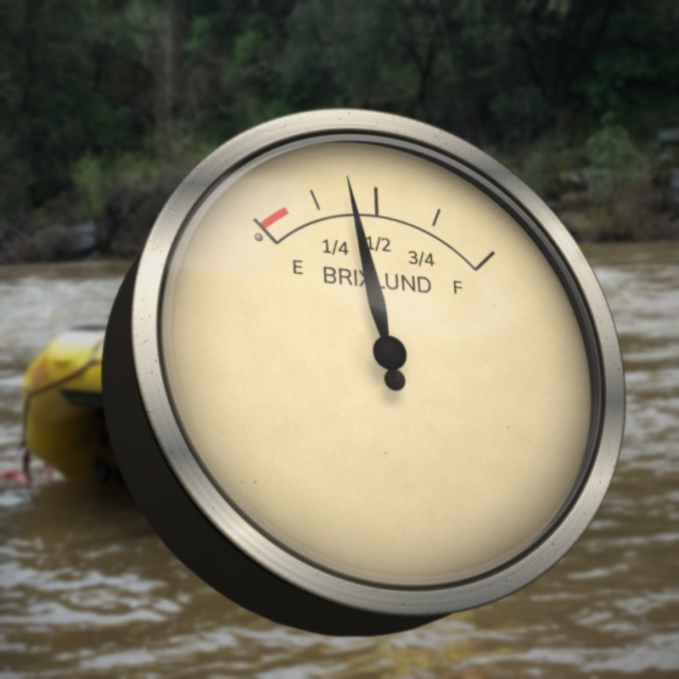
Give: 0.375
